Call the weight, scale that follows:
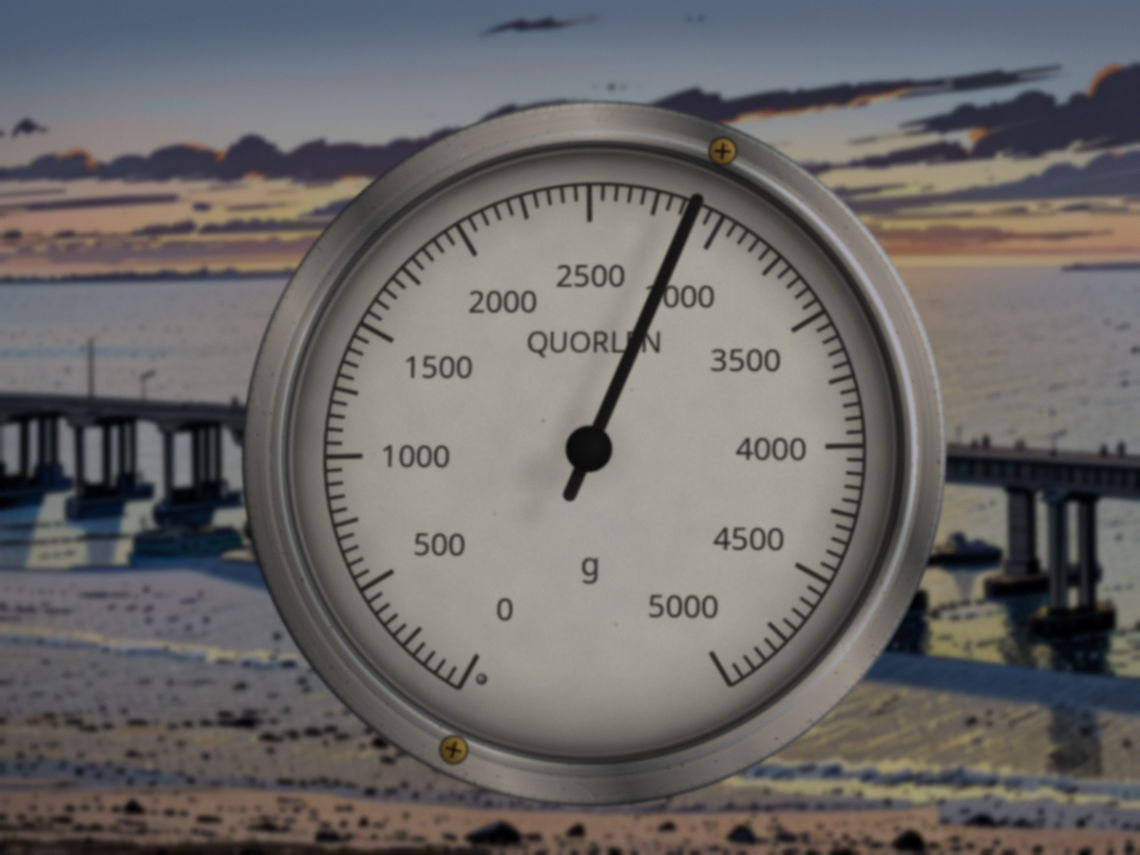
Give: 2900 g
